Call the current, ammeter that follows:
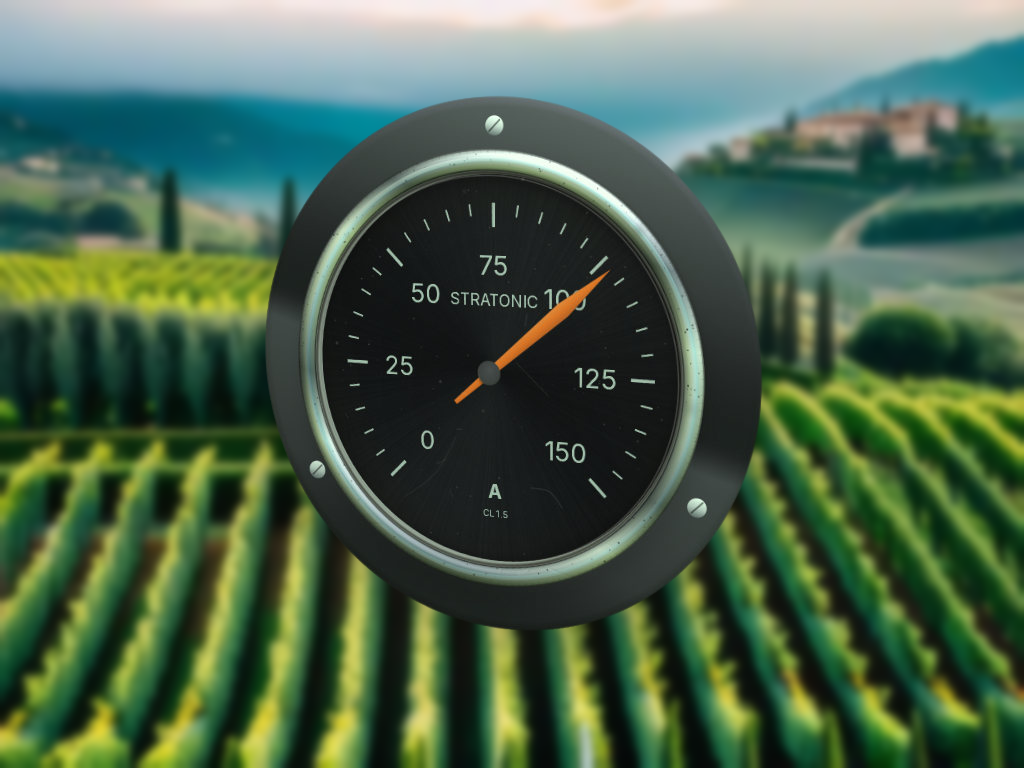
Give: 102.5 A
